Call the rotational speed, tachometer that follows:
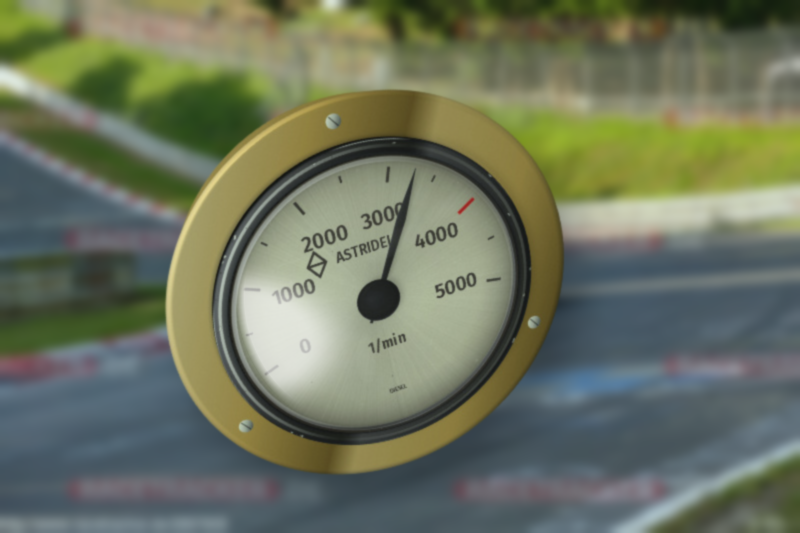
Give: 3250 rpm
